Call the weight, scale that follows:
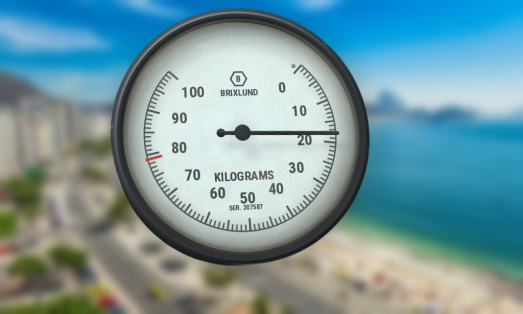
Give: 18 kg
